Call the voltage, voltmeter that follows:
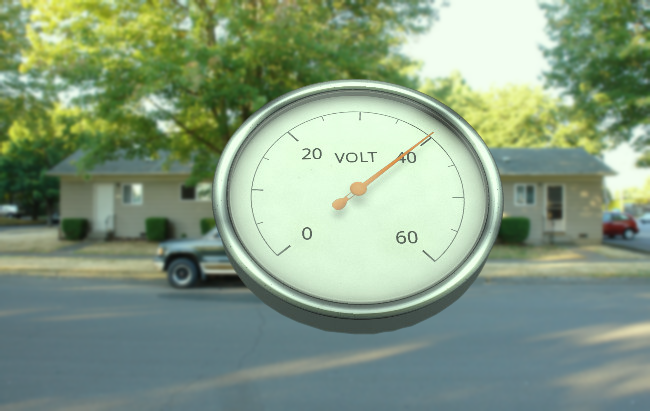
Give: 40 V
